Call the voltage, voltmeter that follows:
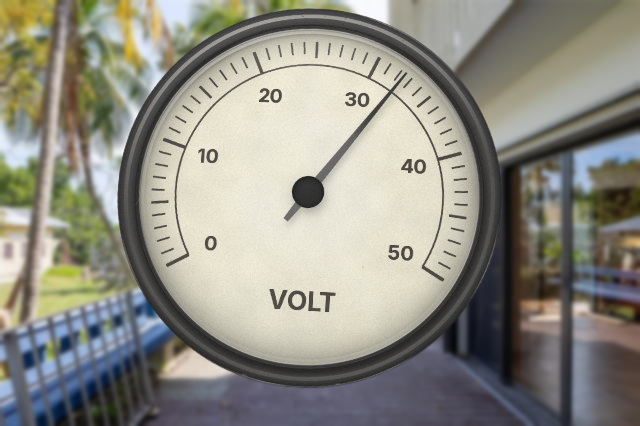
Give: 32.5 V
